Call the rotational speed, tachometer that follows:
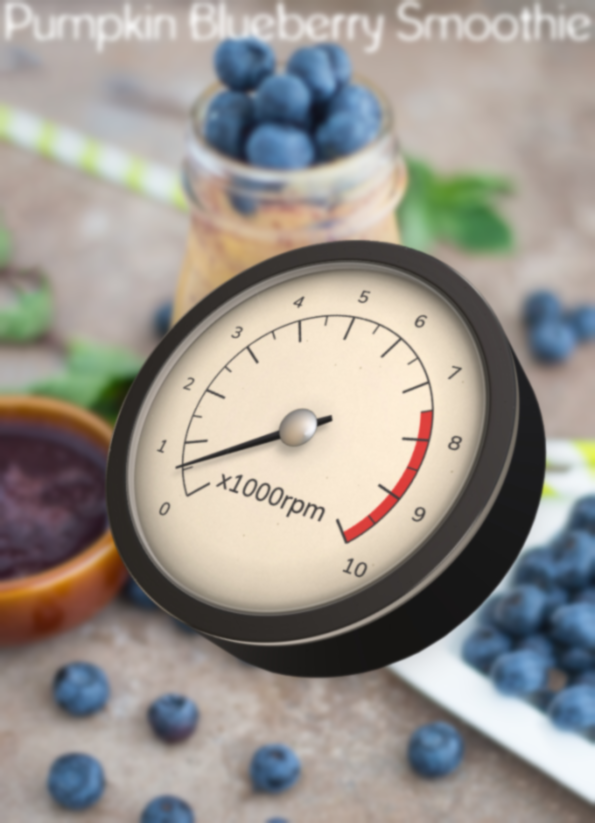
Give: 500 rpm
